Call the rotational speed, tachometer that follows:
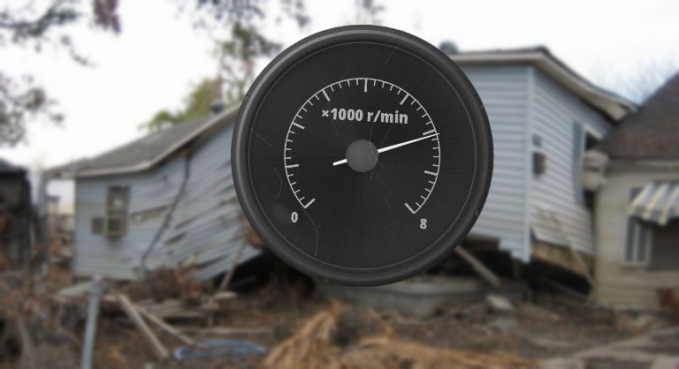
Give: 6100 rpm
